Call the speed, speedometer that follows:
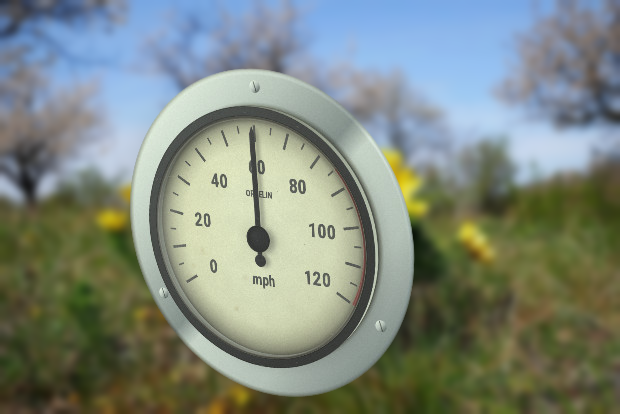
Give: 60 mph
